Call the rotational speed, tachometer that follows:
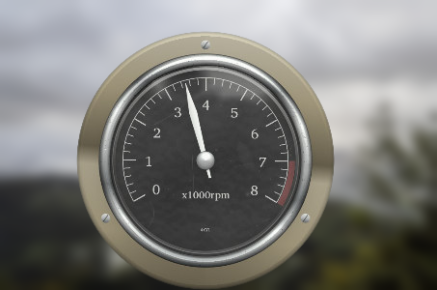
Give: 3500 rpm
